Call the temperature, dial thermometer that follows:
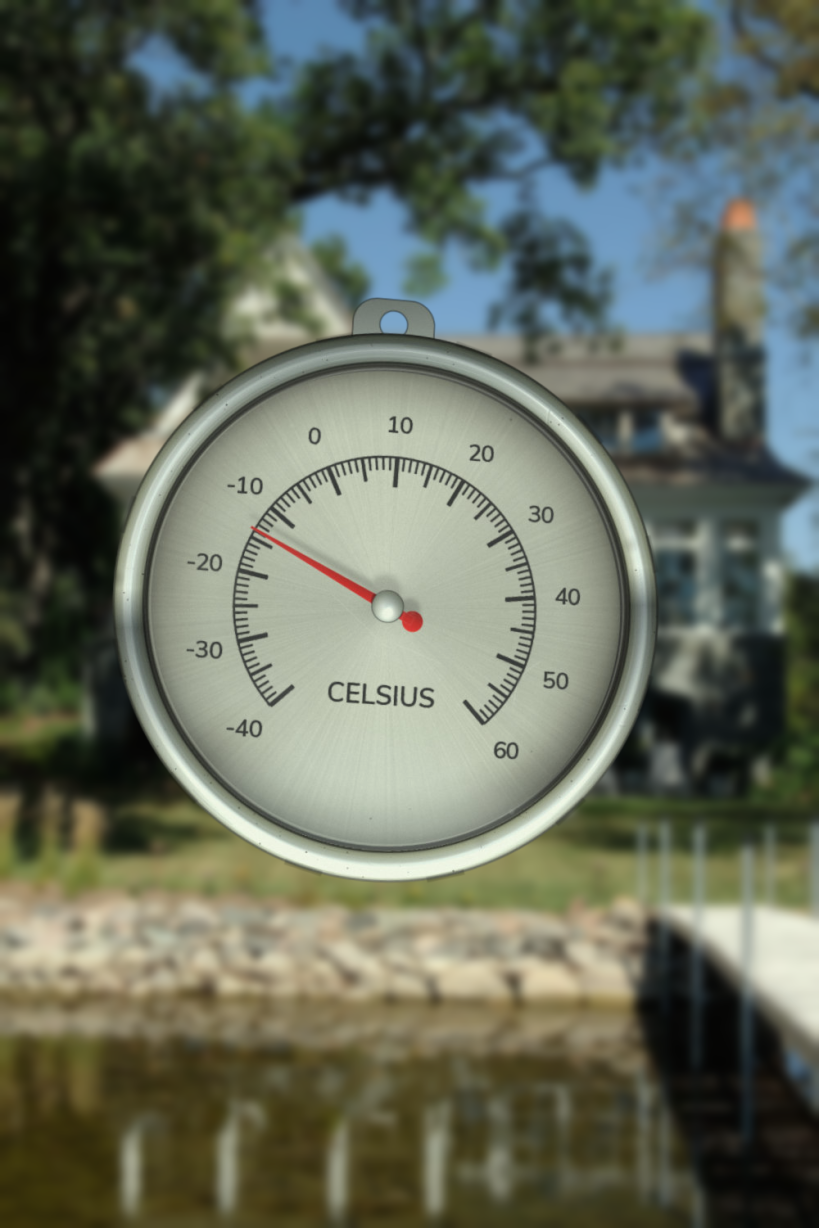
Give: -14 °C
